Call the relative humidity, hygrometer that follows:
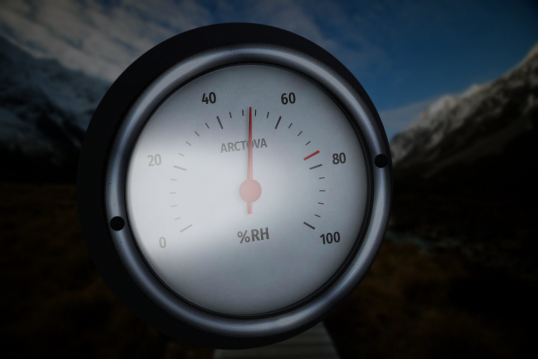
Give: 50 %
